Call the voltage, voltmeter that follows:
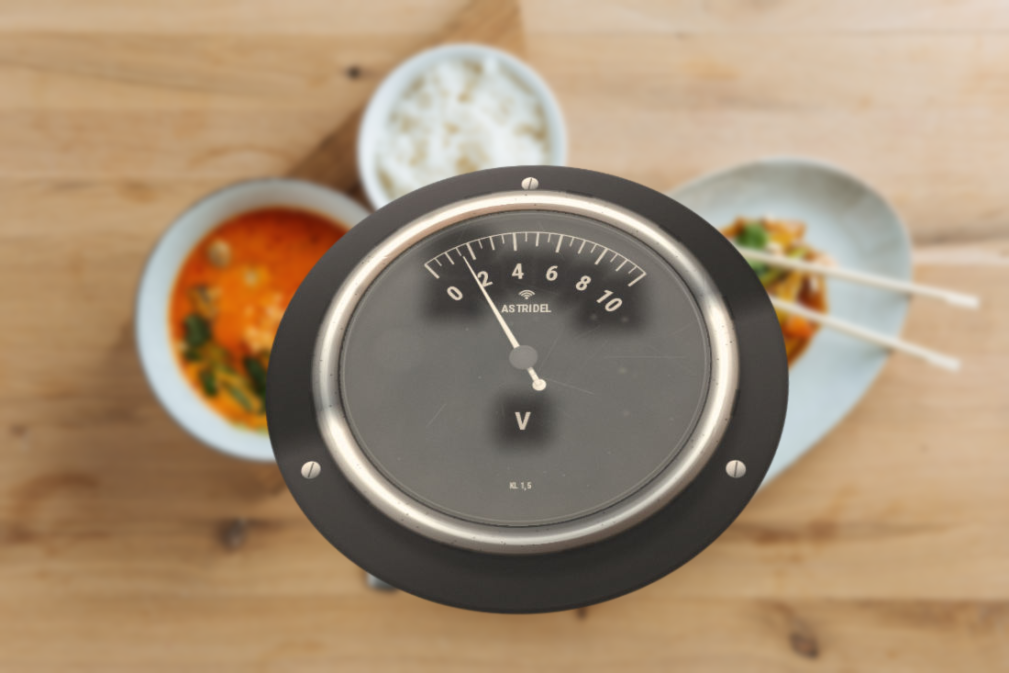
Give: 1.5 V
